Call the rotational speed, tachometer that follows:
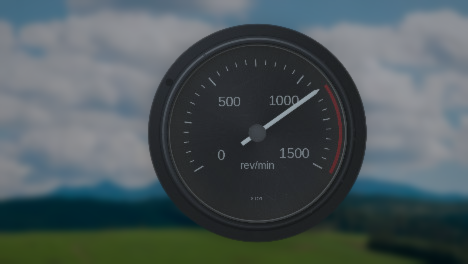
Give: 1100 rpm
